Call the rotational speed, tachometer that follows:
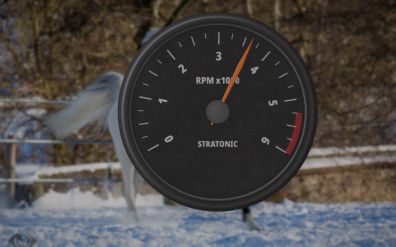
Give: 3625 rpm
